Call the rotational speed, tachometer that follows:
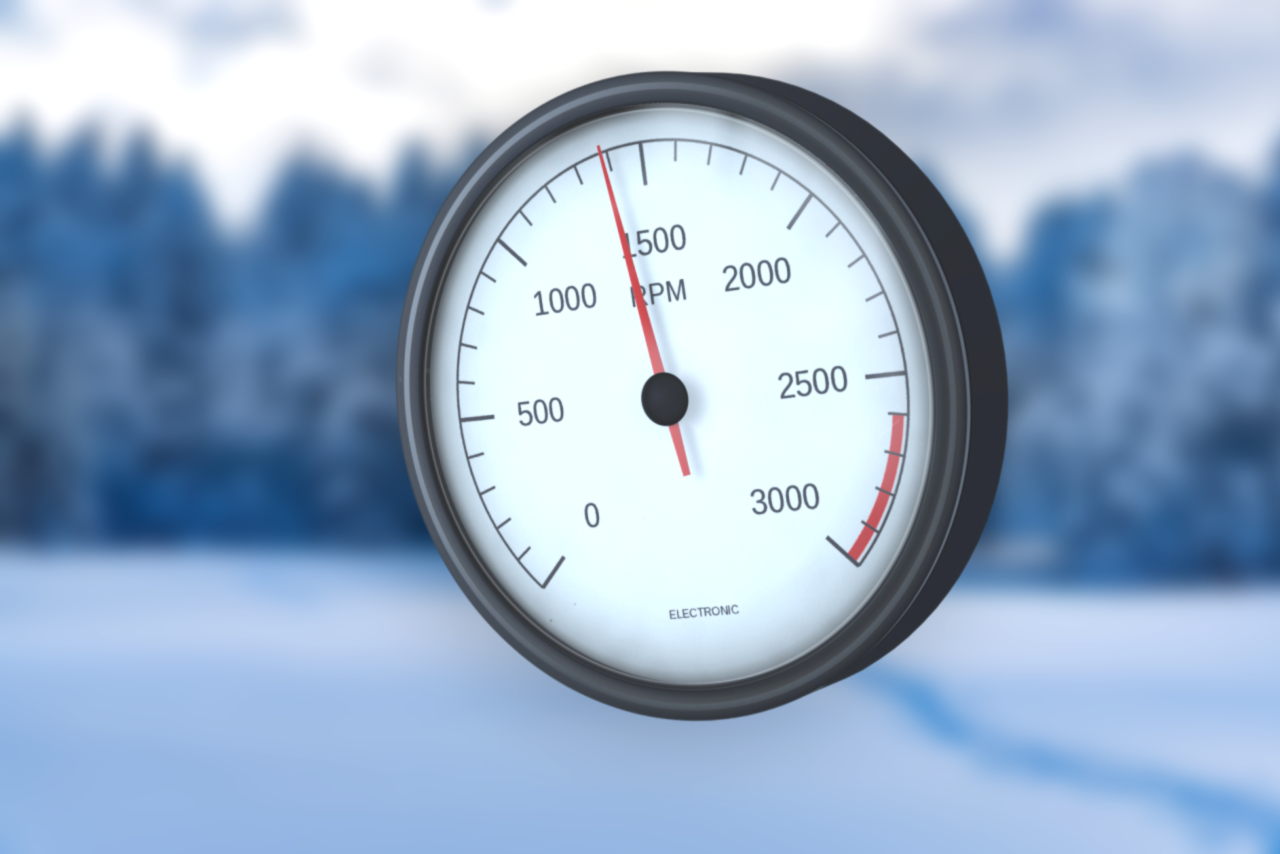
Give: 1400 rpm
